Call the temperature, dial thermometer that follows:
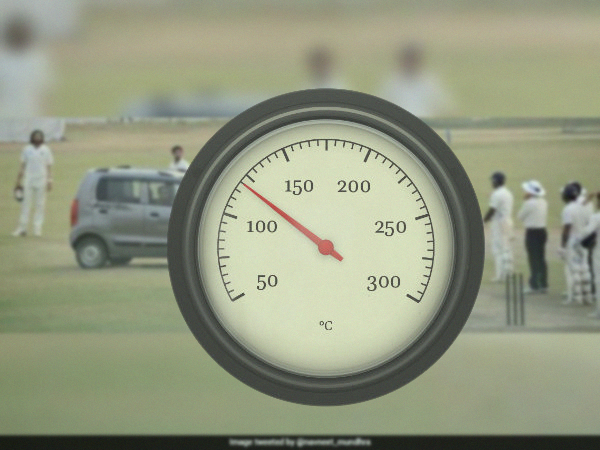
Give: 120 °C
